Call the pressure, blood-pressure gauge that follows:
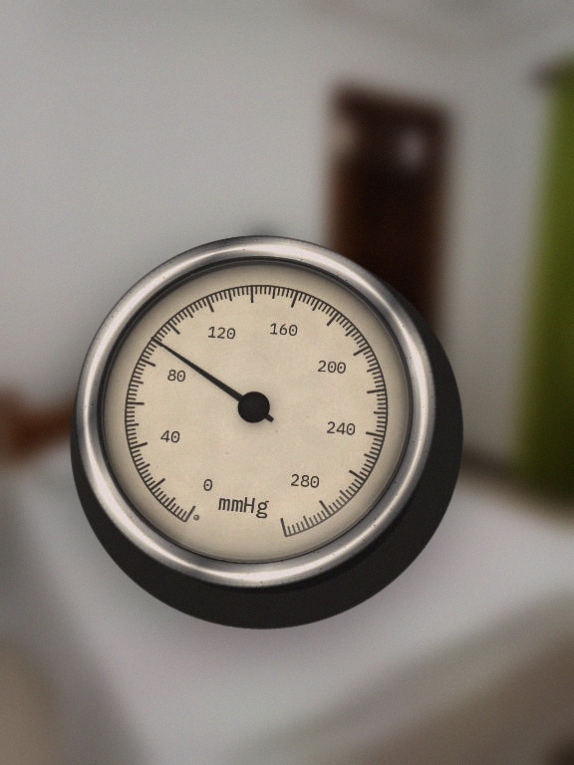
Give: 90 mmHg
